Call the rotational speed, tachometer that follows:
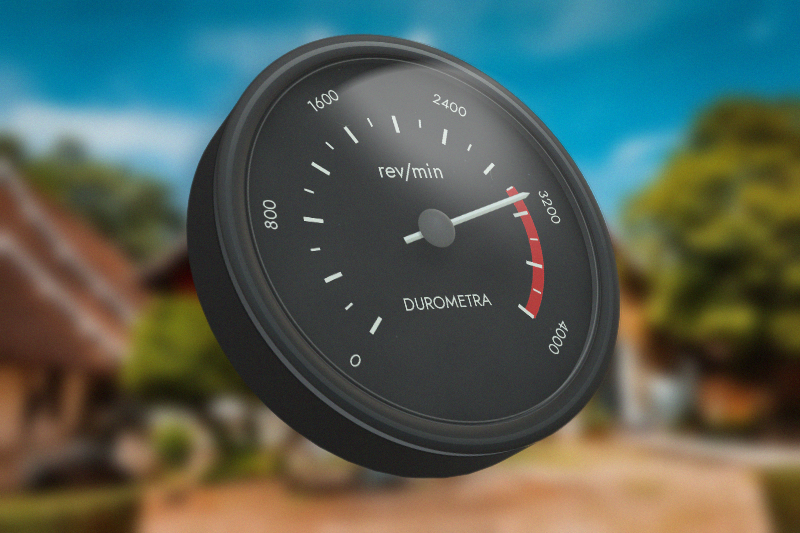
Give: 3100 rpm
